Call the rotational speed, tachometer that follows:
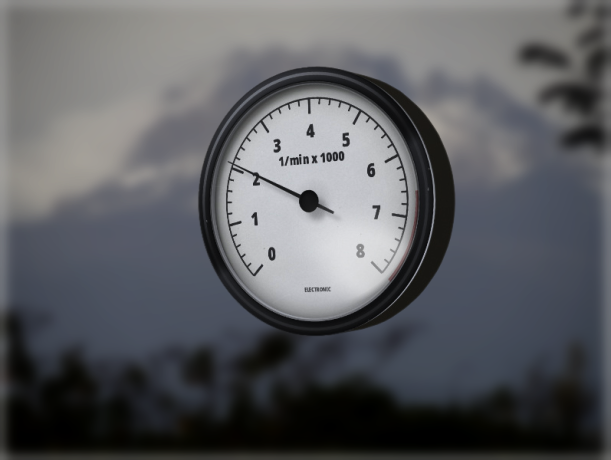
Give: 2100 rpm
